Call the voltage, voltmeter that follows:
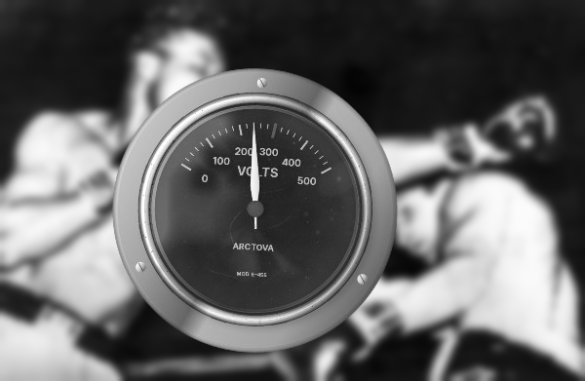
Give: 240 V
